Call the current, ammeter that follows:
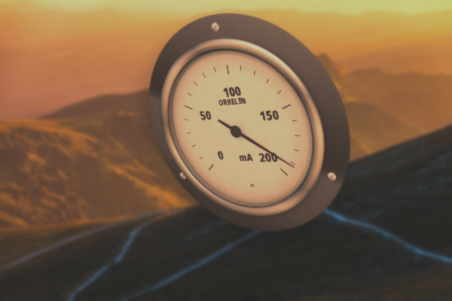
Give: 190 mA
